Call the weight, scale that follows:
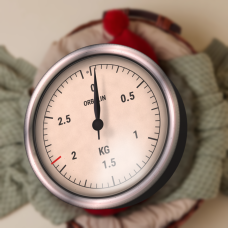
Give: 0.05 kg
